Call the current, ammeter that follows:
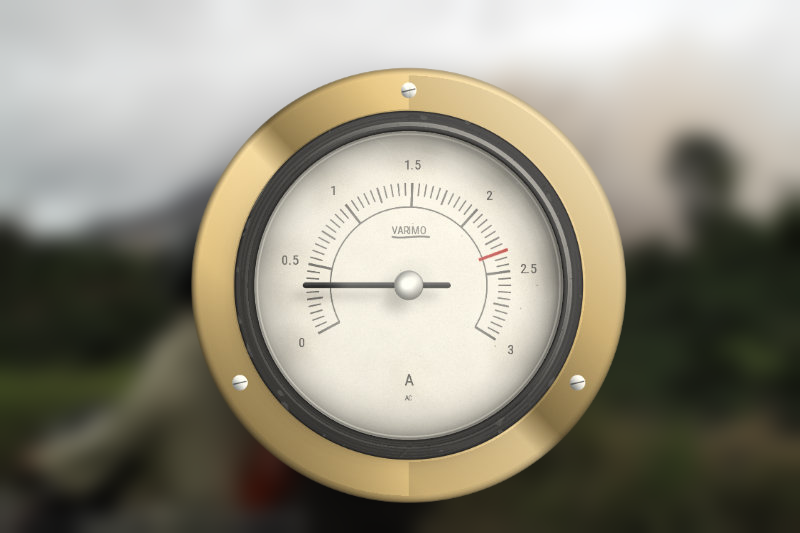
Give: 0.35 A
